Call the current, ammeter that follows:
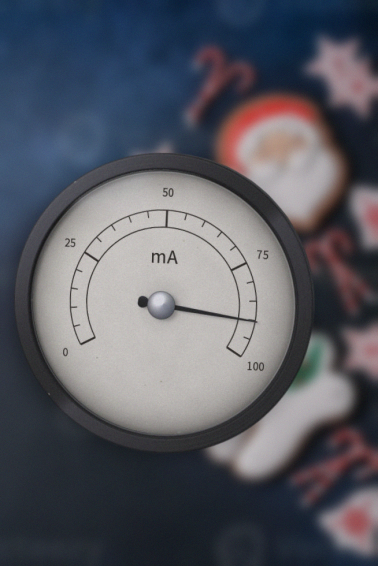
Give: 90 mA
